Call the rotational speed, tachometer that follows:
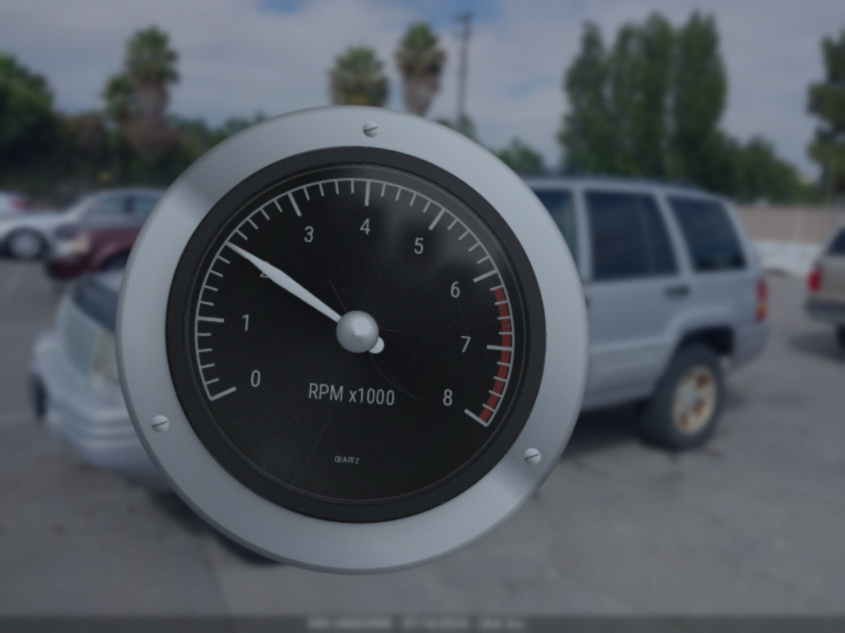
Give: 2000 rpm
